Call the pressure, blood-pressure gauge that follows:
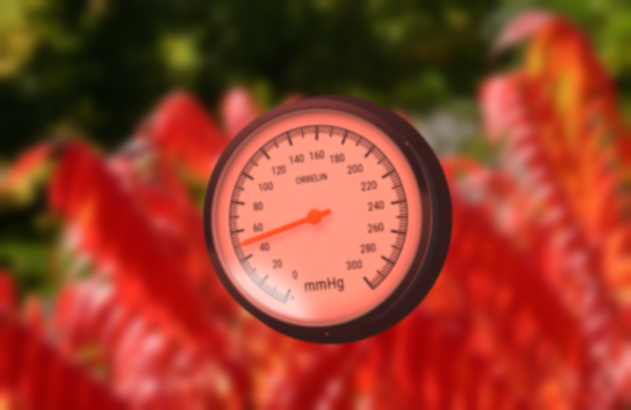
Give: 50 mmHg
